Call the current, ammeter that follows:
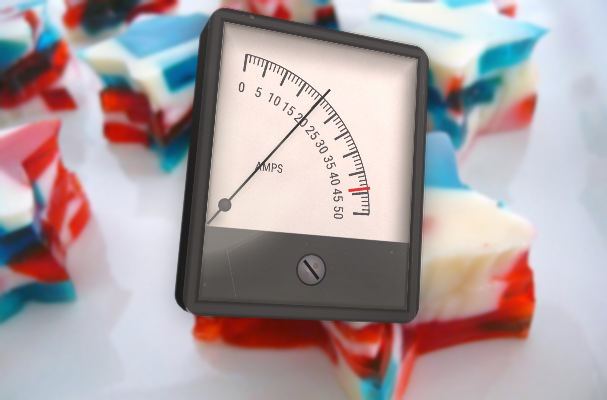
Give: 20 A
